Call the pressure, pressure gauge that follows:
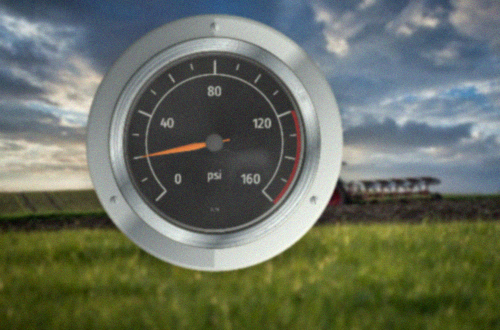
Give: 20 psi
